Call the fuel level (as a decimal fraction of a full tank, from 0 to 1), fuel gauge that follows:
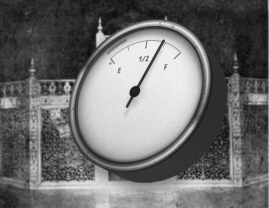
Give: 0.75
